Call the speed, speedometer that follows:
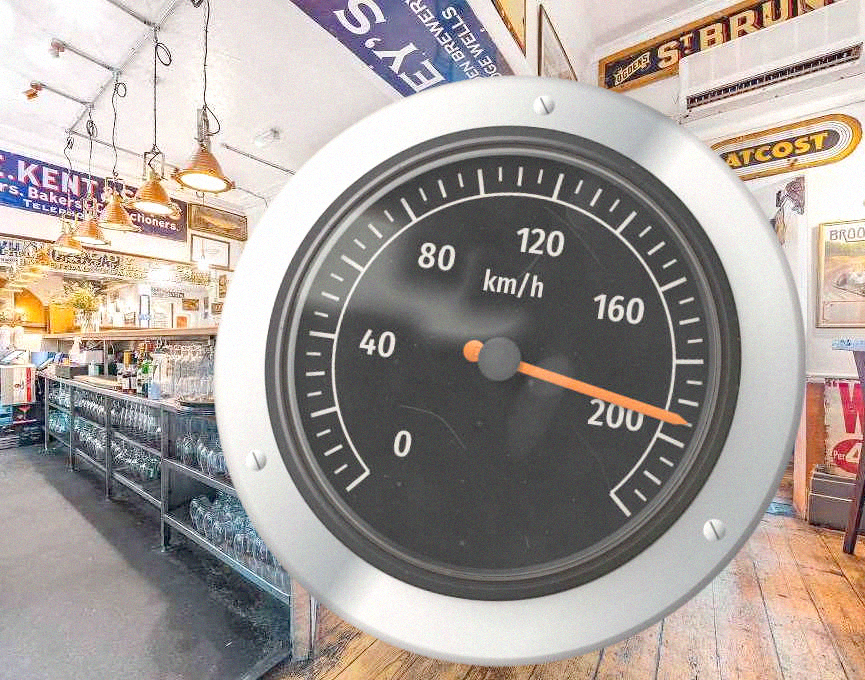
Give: 195 km/h
